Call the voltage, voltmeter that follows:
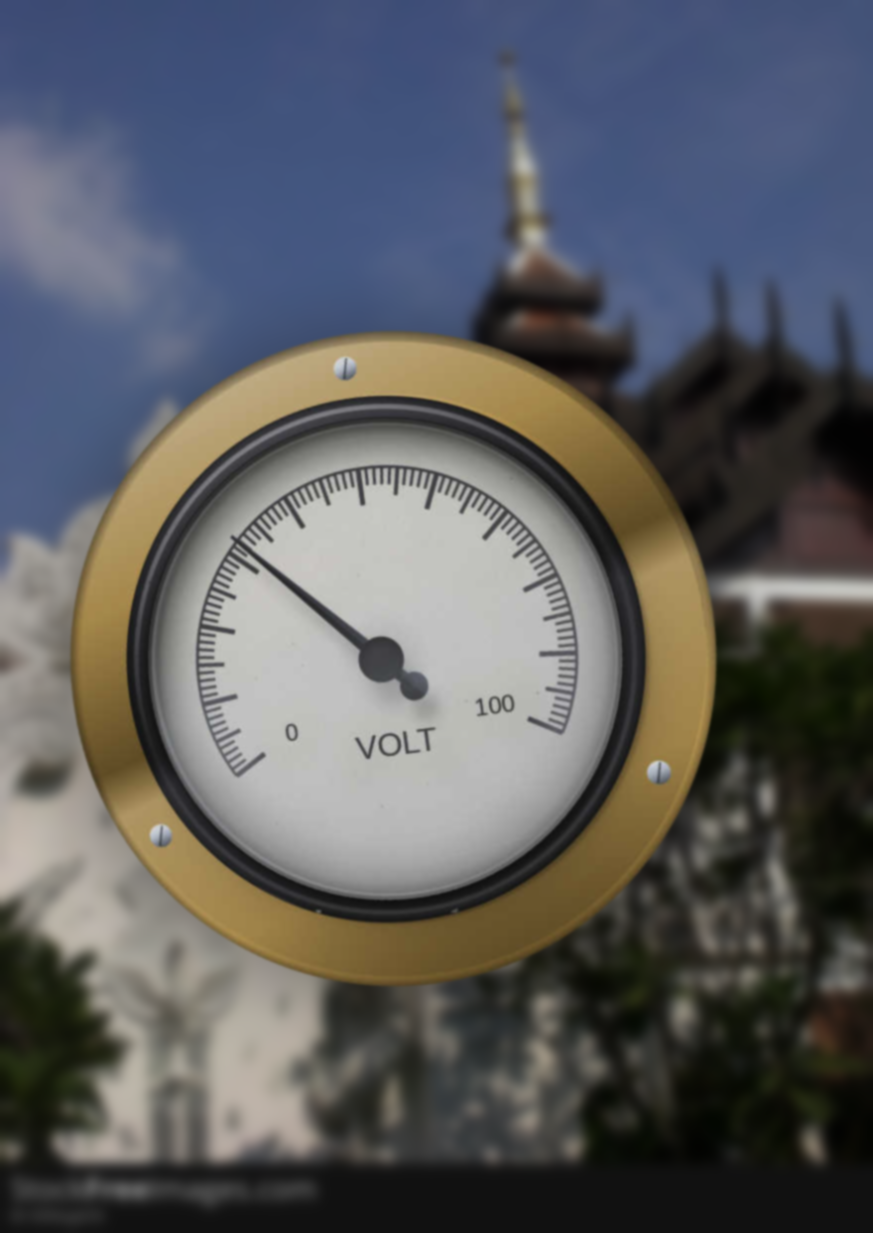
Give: 32 V
